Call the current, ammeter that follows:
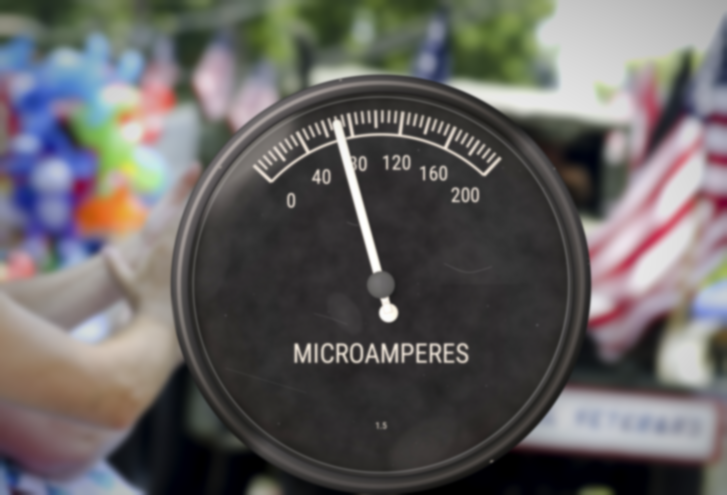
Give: 70 µA
